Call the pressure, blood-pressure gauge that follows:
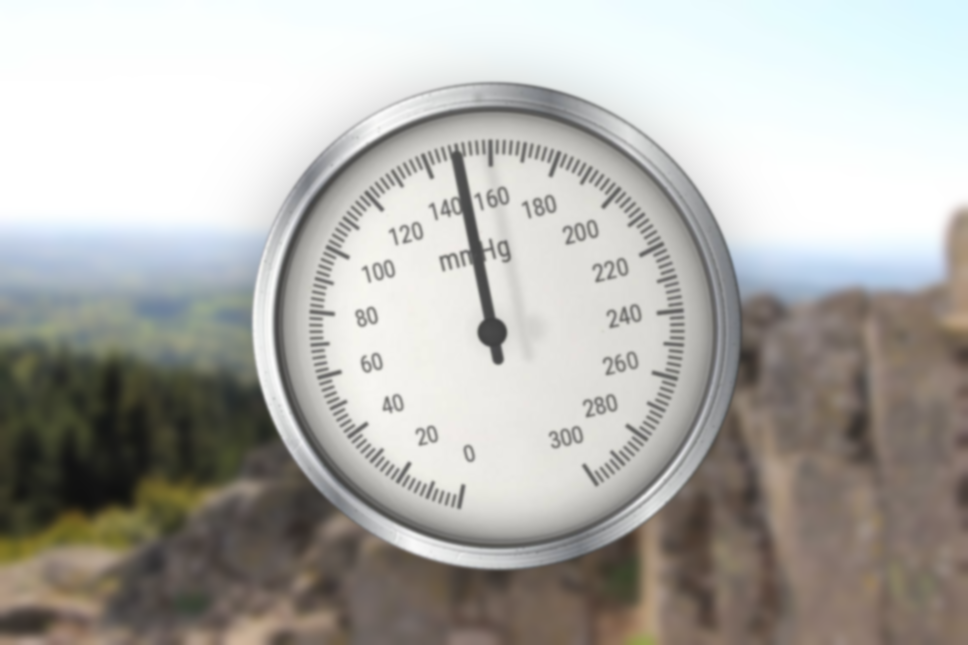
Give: 150 mmHg
